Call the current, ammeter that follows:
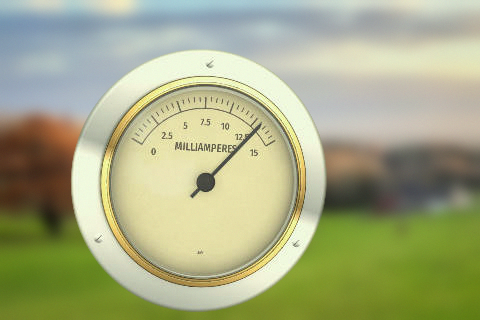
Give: 13 mA
